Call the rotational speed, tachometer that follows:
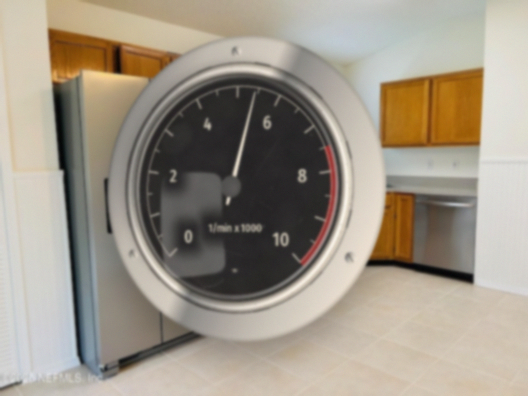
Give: 5500 rpm
